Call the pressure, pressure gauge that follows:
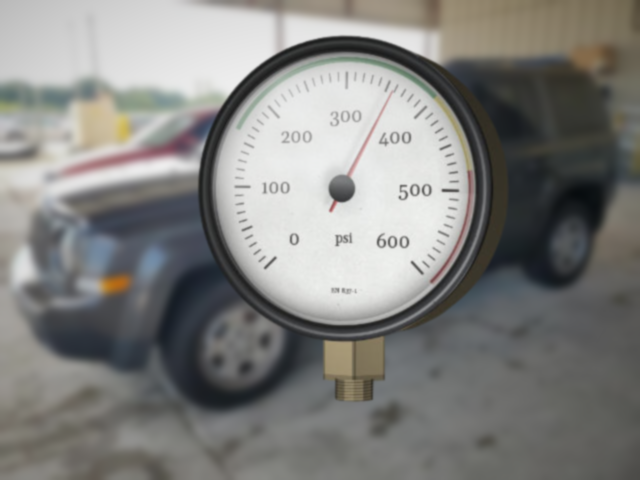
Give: 360 psi
